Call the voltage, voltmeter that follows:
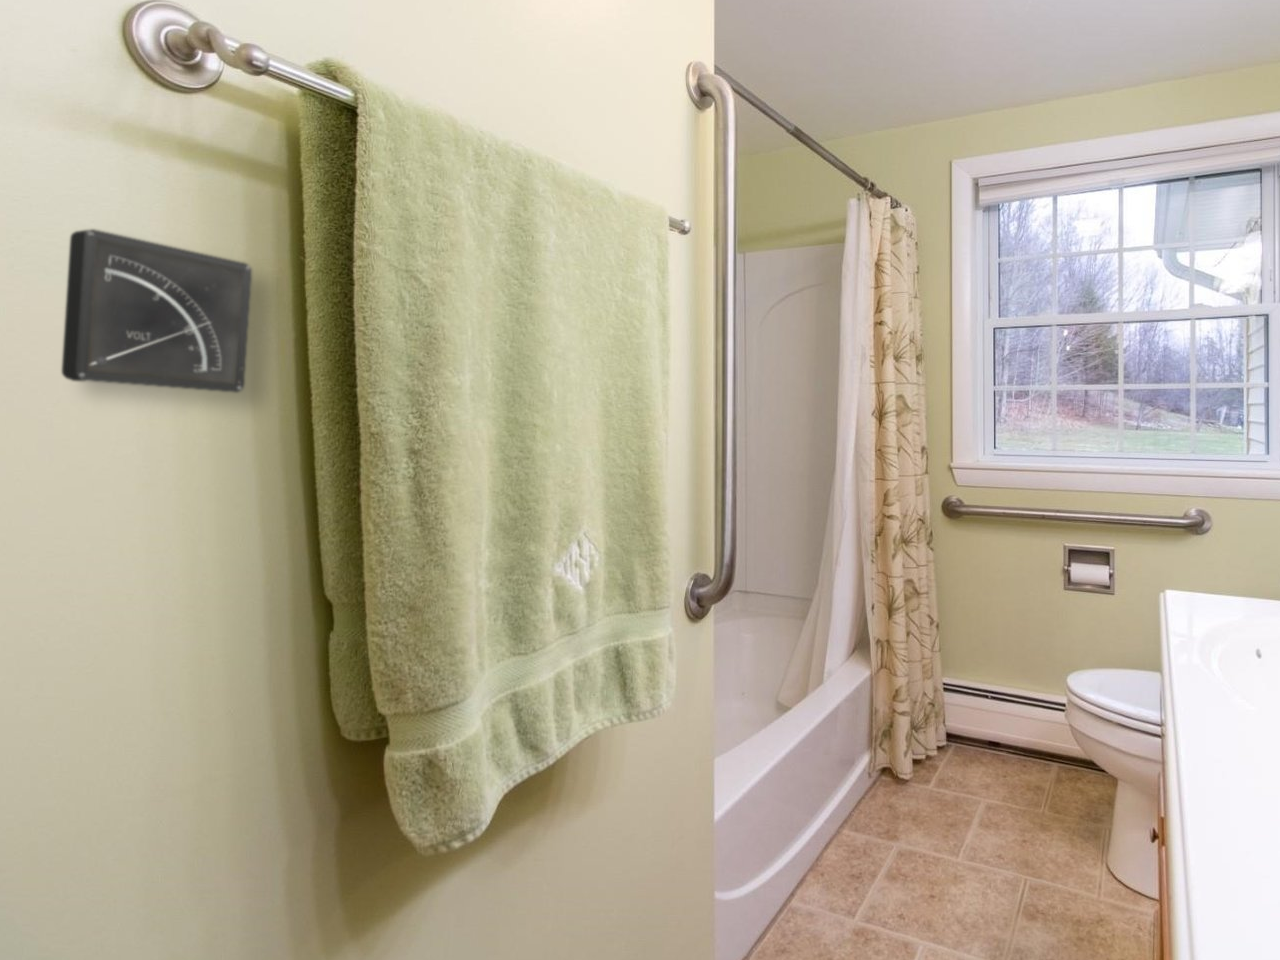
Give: 10 V
